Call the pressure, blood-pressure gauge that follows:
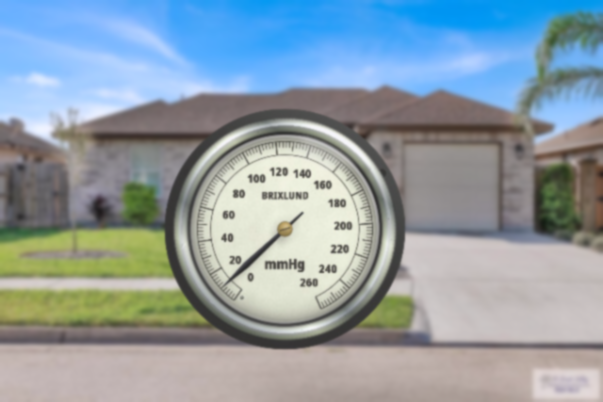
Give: 10 mmHg
